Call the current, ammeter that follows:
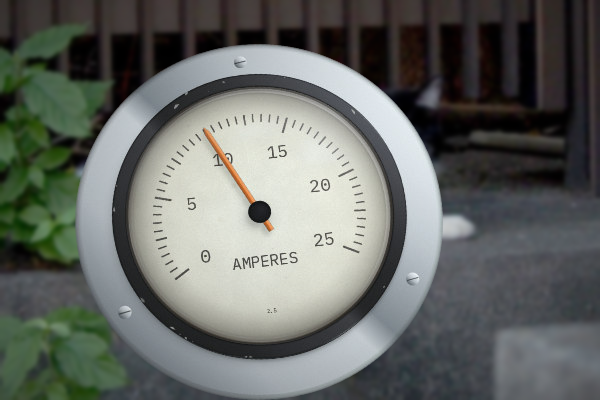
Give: 10 A
